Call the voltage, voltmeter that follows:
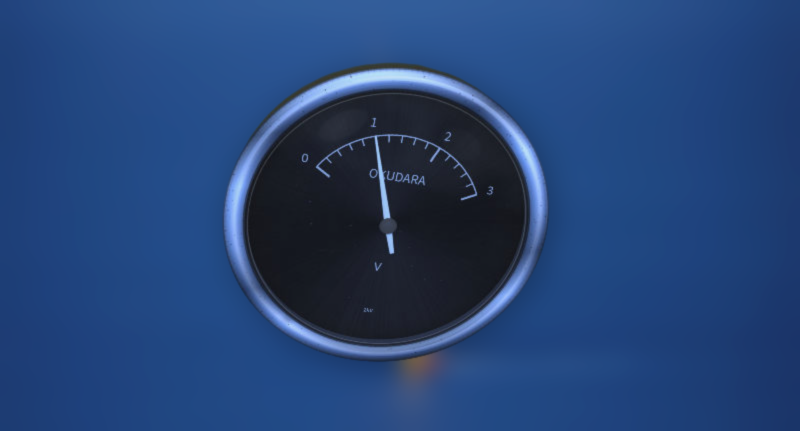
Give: 1 V
